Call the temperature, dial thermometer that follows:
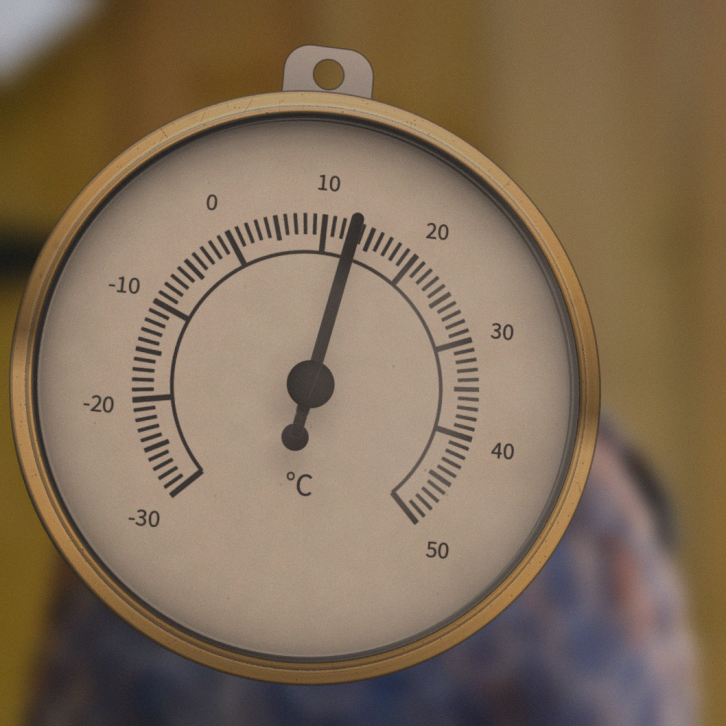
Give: 13 °C
